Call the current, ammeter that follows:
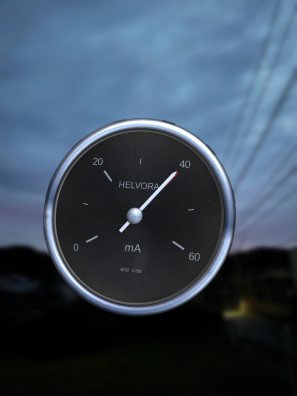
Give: 40 mA
